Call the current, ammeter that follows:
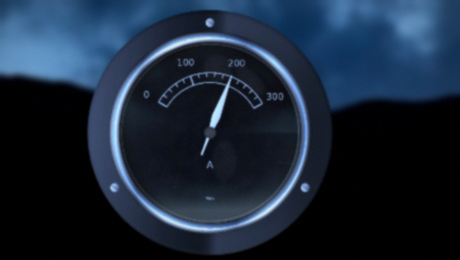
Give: 200 A
